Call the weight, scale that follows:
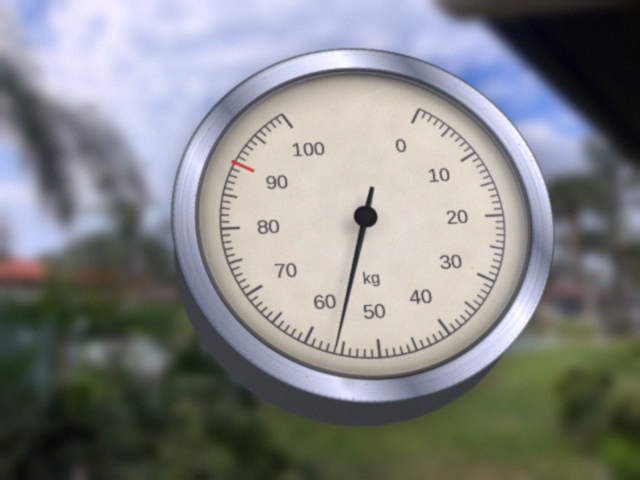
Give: 56 kg
